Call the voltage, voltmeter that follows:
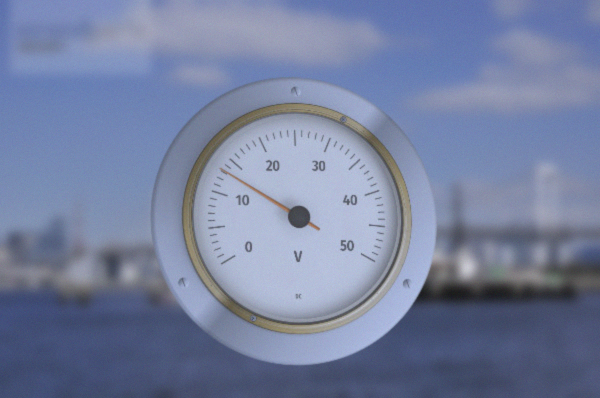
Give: 13 V
